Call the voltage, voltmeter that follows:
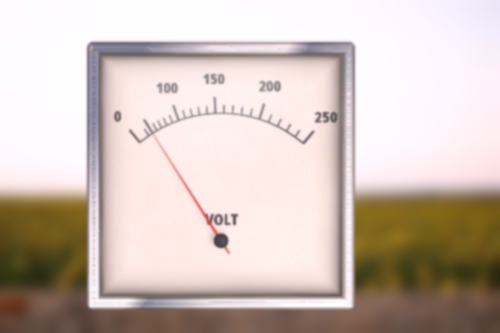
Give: 50 V
